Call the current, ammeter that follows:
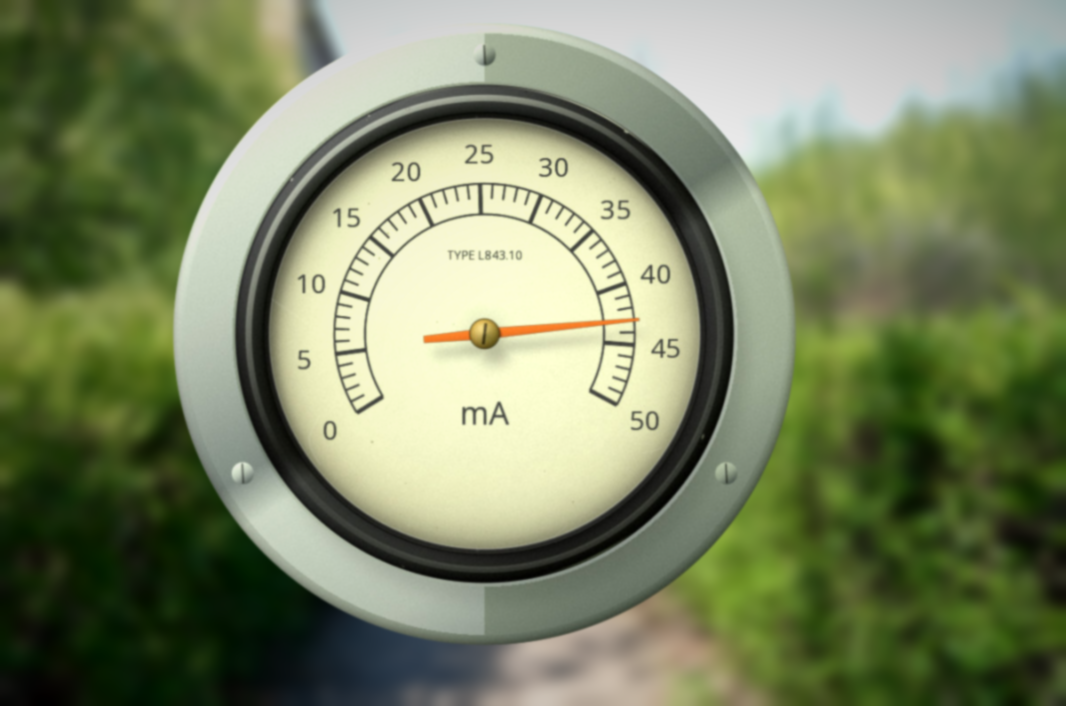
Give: 43 mA
